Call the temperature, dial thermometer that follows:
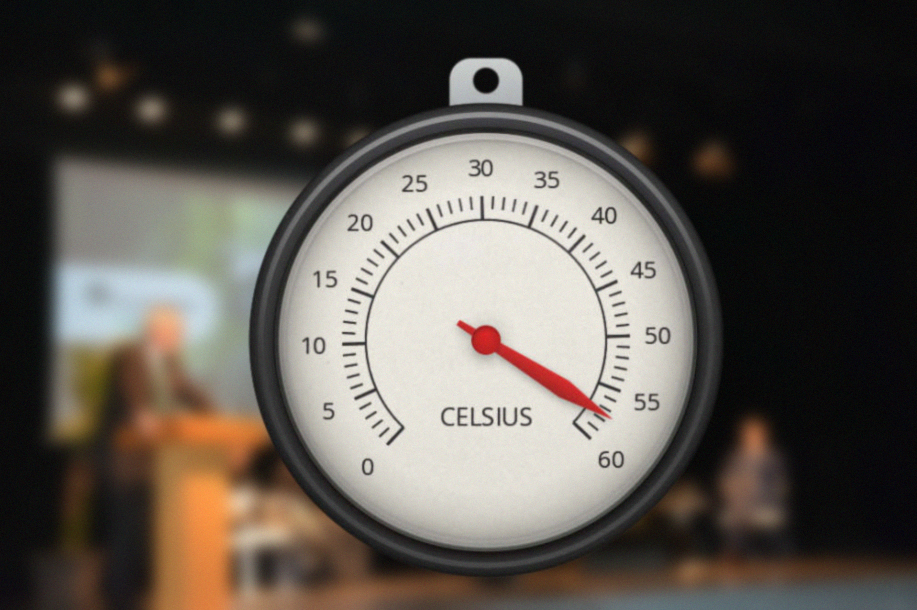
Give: 57.5 °C
